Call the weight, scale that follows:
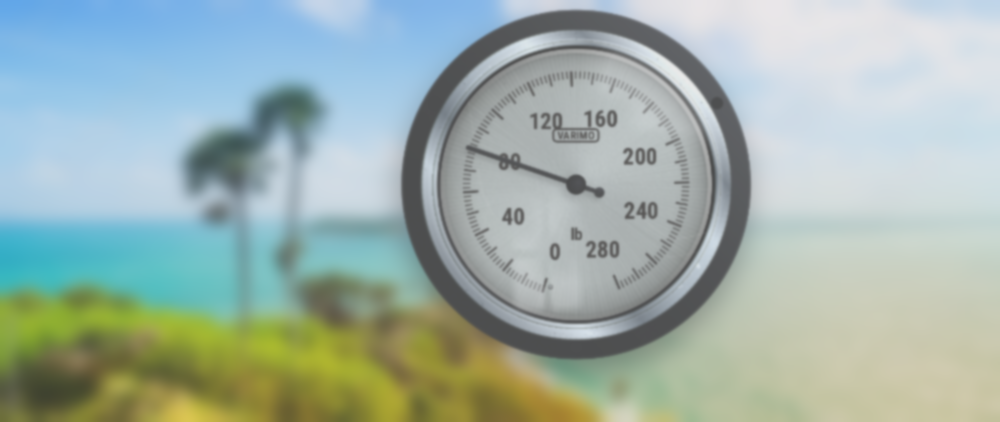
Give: 80 lb
